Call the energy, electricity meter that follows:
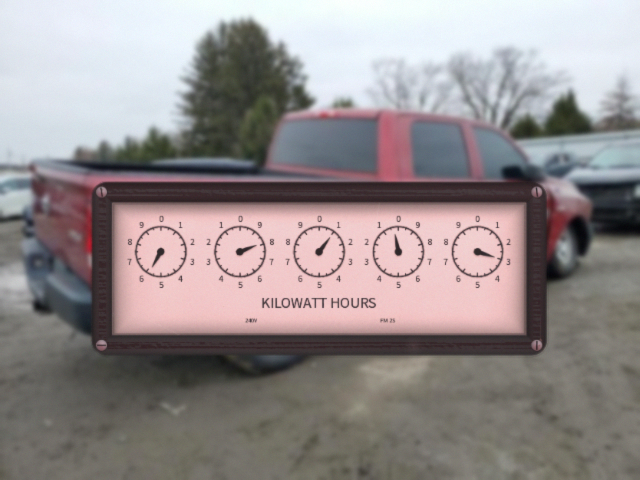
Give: 58103 kWh
